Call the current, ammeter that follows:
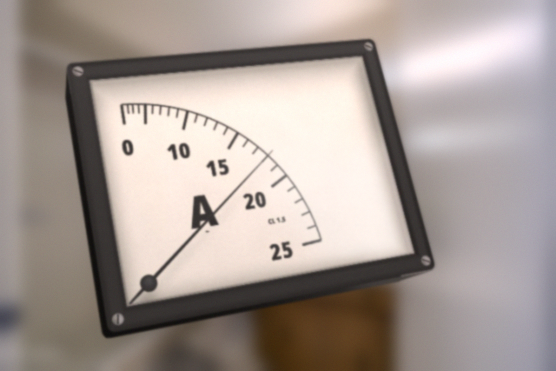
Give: 18 A
